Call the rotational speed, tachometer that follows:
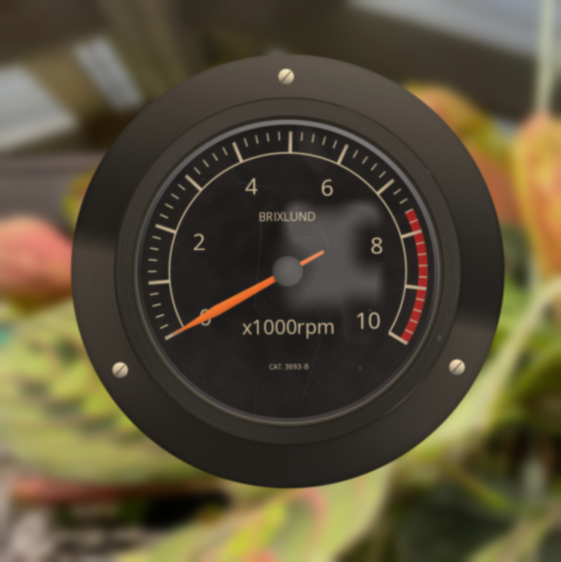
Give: 0 rpm
